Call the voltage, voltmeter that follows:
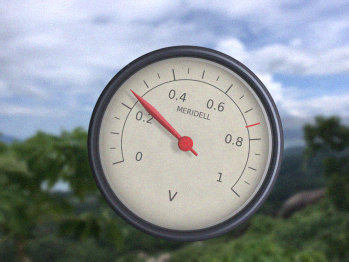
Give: 0.25 V
